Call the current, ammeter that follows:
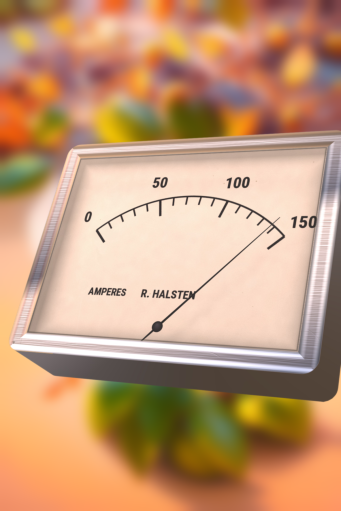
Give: 140 A
